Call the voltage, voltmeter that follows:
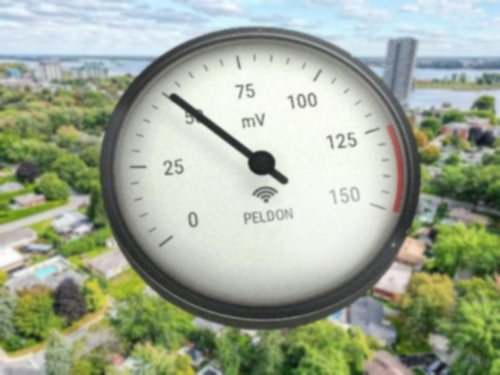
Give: 50 mV
